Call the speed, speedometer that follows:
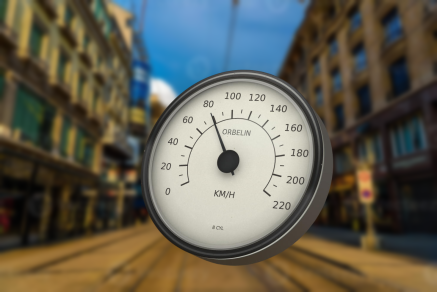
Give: 80 km/h
